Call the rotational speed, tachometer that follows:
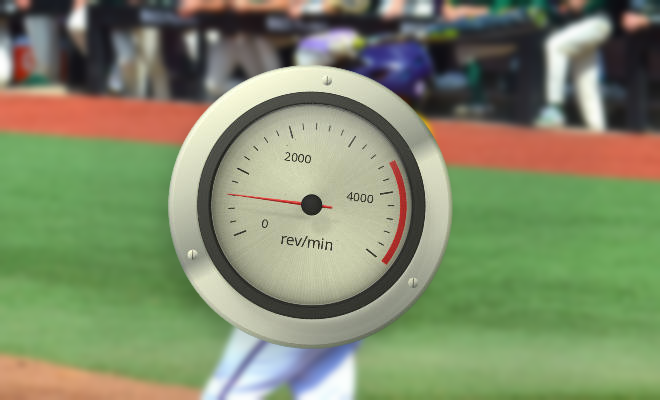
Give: 600 rpm
